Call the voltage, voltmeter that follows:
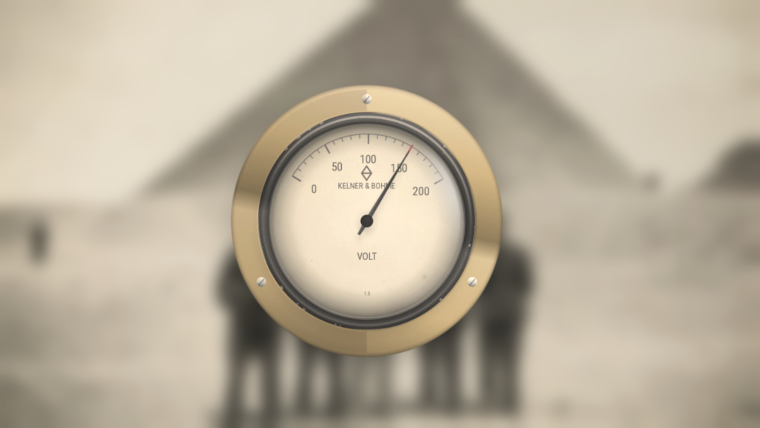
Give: 150 V
